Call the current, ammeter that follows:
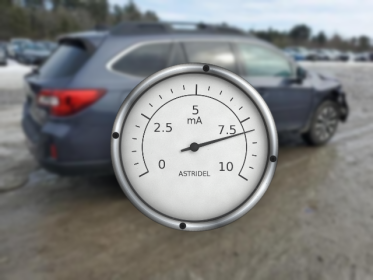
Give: 8 mA
